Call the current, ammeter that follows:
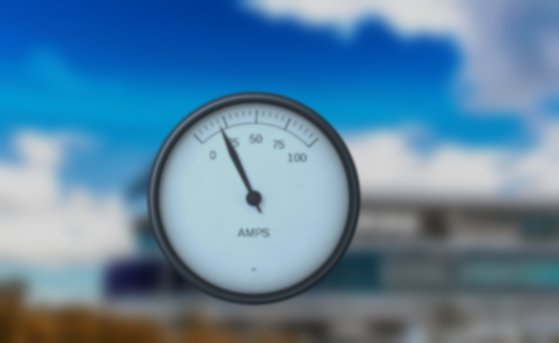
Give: 20 A
